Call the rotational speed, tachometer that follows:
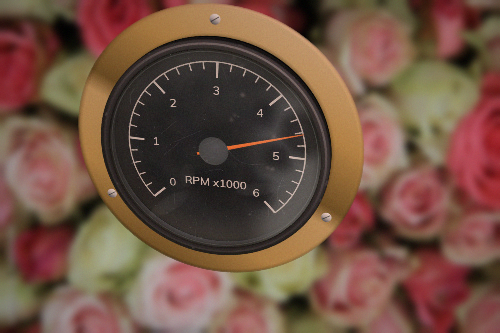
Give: 4600 rpm
